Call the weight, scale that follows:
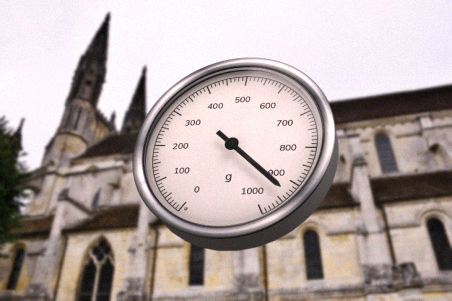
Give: 930 g
